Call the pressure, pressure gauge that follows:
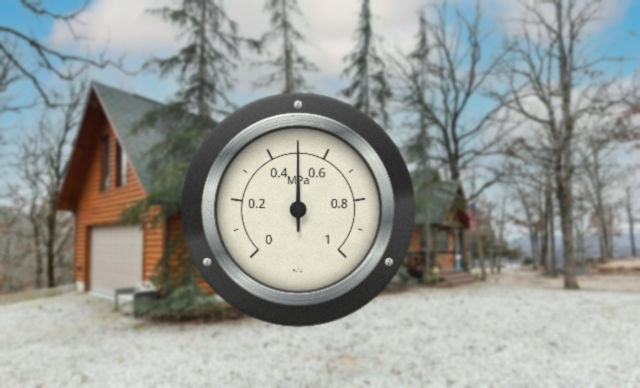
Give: 0.5 MPa
